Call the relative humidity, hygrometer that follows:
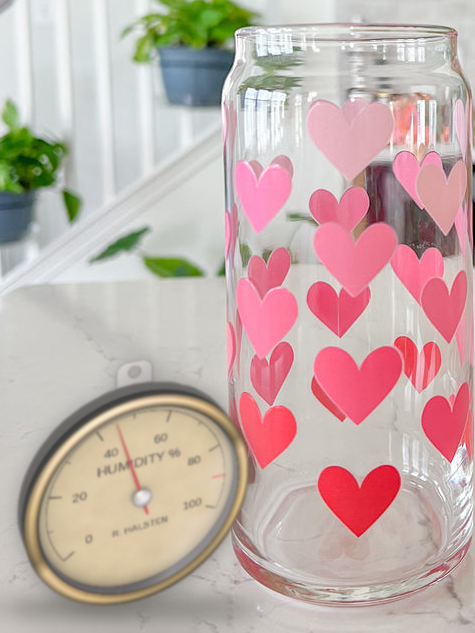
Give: 45 %
